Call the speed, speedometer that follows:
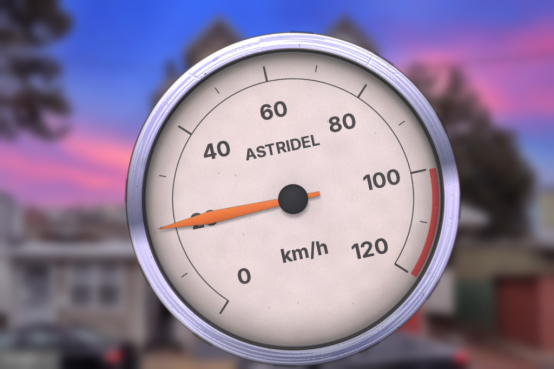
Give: 20 km/h
